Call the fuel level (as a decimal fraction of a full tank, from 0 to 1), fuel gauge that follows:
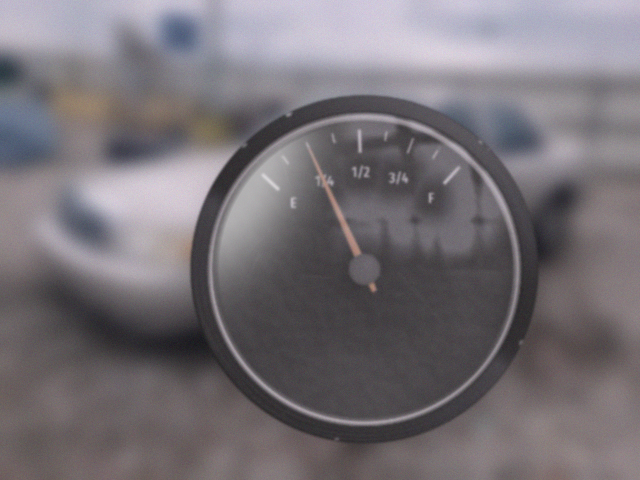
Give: 0.25
